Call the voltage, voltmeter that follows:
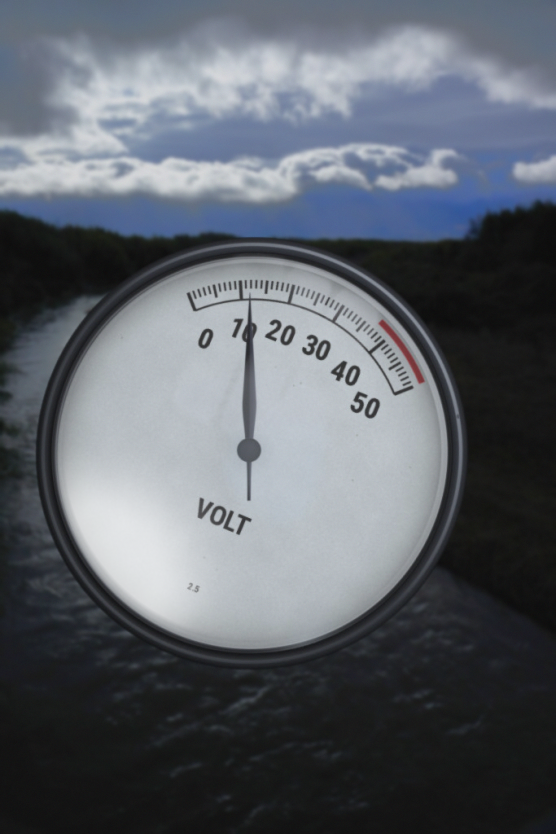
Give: 12 V
